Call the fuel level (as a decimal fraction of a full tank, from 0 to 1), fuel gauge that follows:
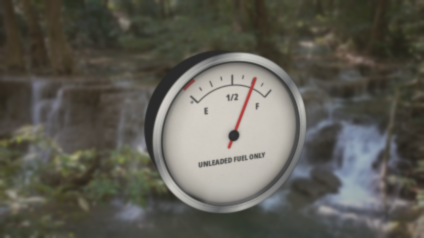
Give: 0.75
